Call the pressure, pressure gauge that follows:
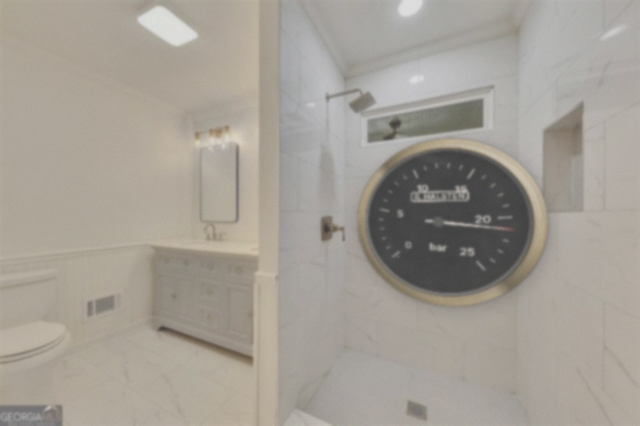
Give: 21 bar
